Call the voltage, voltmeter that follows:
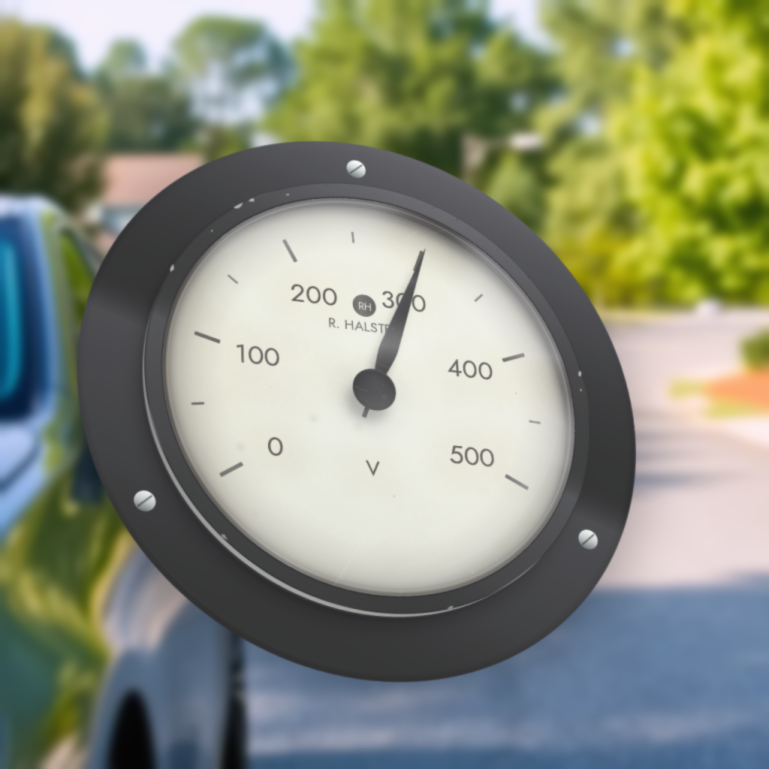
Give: 300 V
